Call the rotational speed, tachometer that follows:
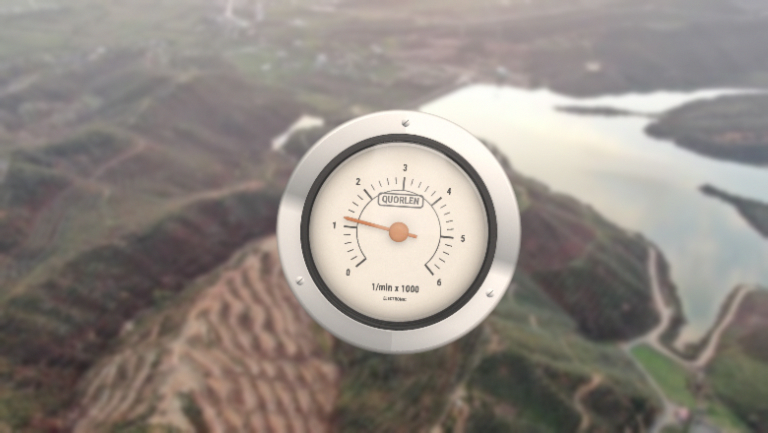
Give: 1200 rpm
